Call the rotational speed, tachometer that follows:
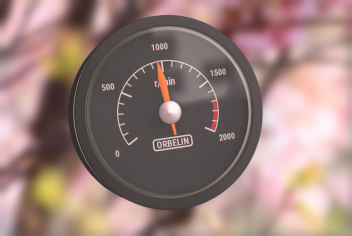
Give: 950 rpm
